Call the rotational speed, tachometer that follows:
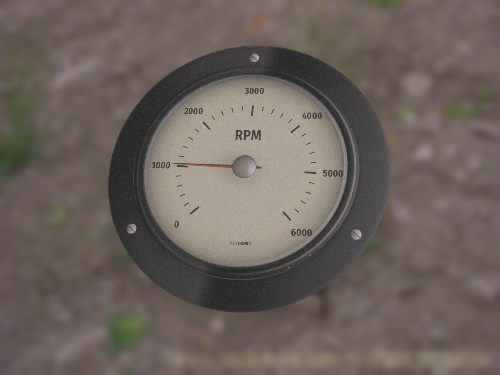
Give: 1000 rpm
